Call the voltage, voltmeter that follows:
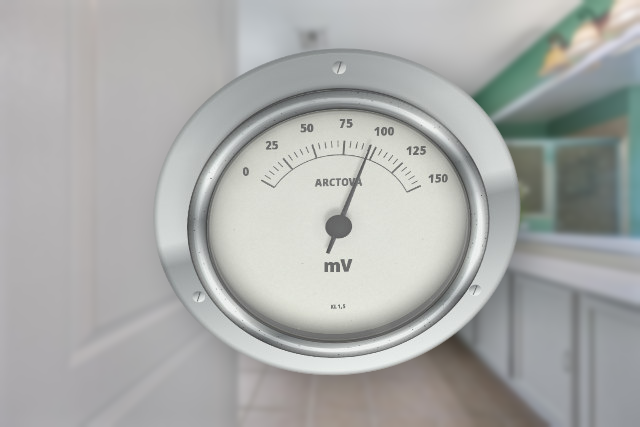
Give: 95 mV
